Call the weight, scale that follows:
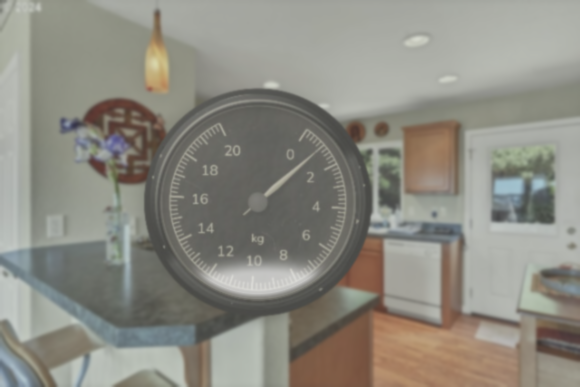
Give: 1 kg
